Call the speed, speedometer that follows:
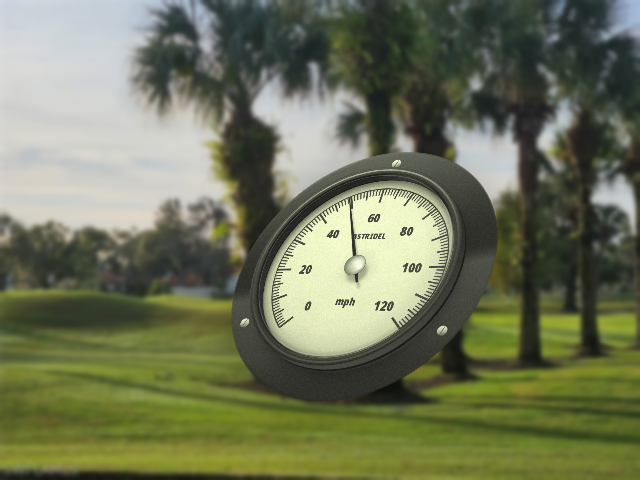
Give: 50 mph
